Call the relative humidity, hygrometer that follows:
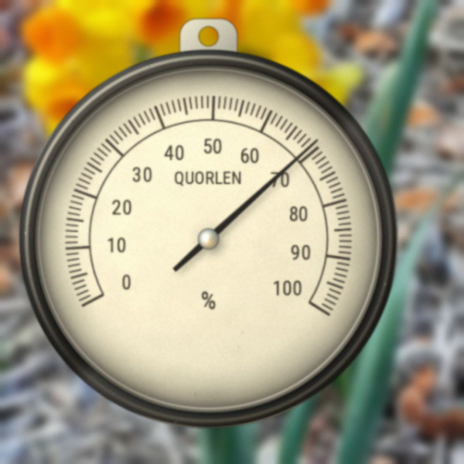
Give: 69 %
